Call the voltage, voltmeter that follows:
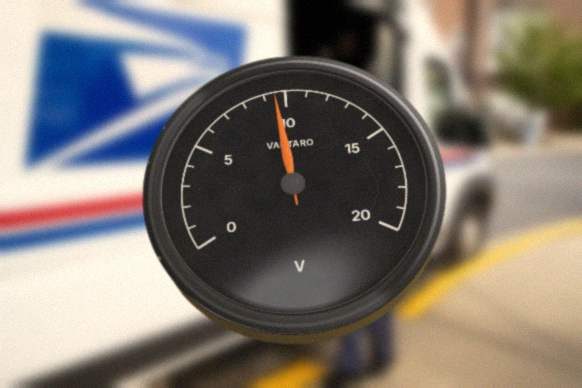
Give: 9.5 V
